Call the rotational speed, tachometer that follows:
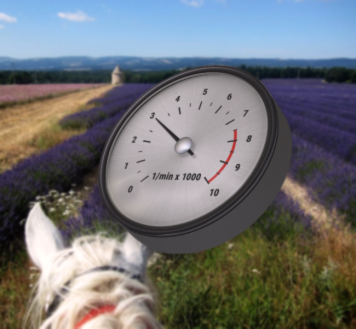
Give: 3000 rpm
